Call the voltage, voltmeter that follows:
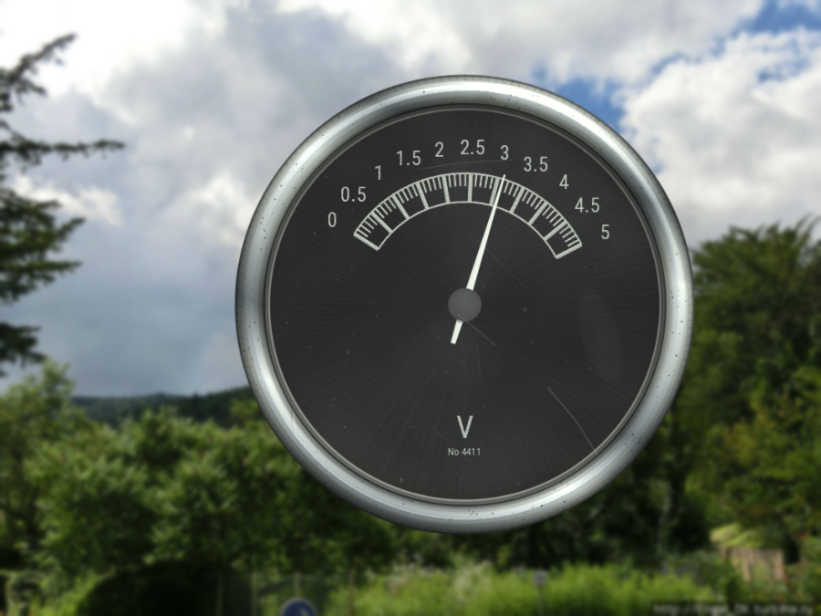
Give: 3.1 V
